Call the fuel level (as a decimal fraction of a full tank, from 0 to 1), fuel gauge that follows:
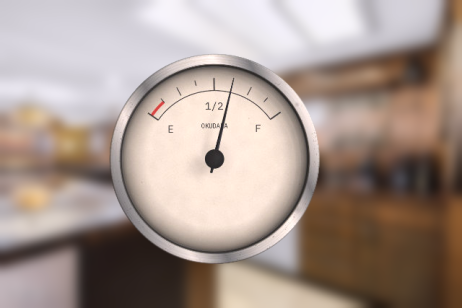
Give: 0.625
